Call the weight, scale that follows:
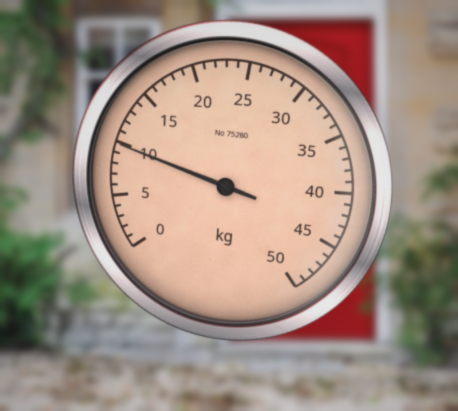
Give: 10 kg
